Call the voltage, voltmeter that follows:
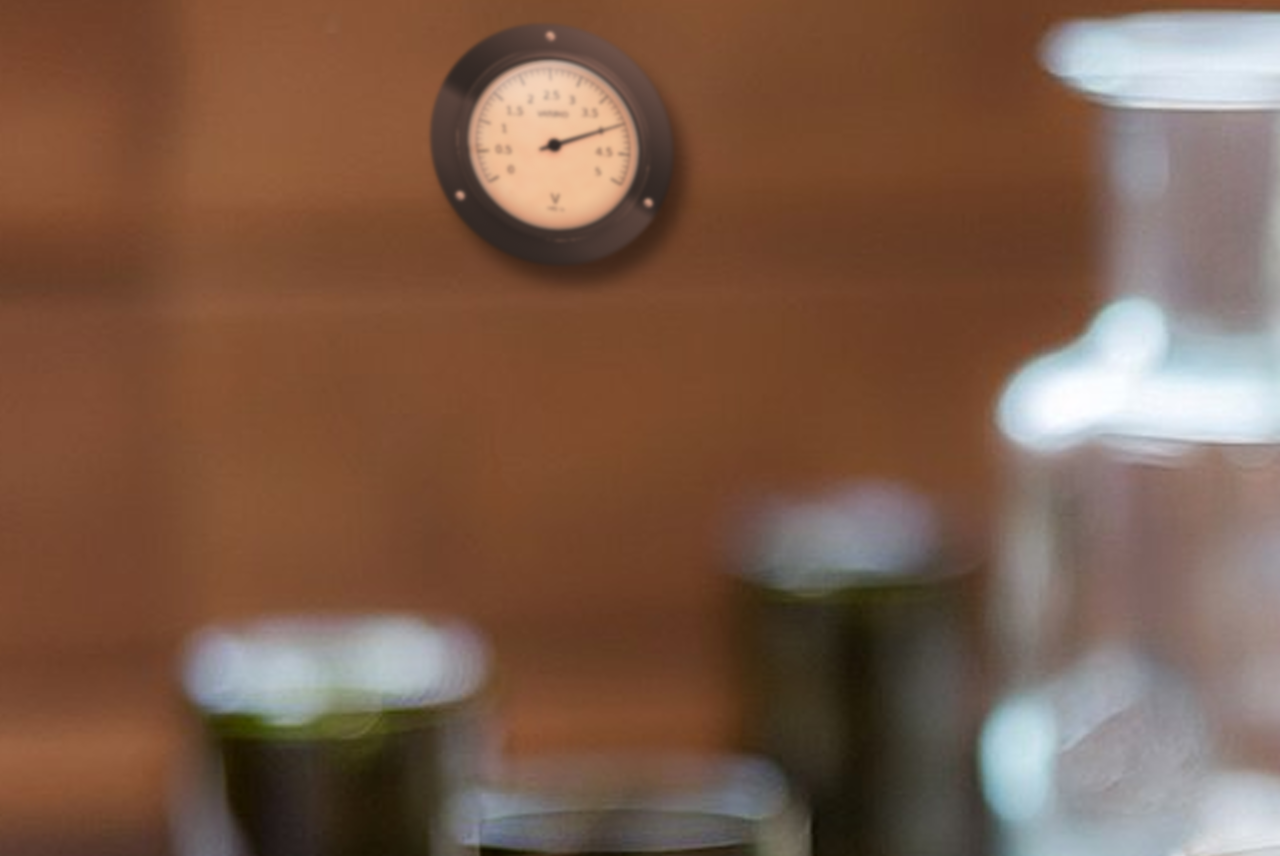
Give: 4 V
